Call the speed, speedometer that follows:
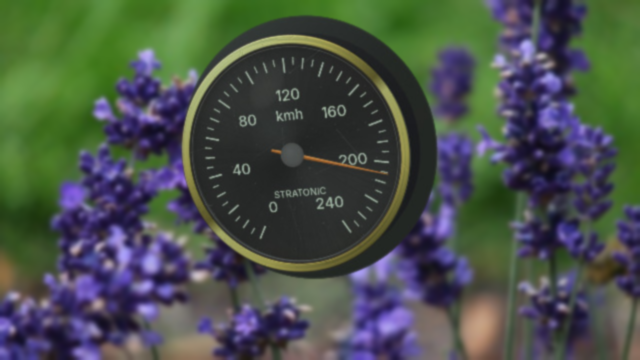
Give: 205 km/h
